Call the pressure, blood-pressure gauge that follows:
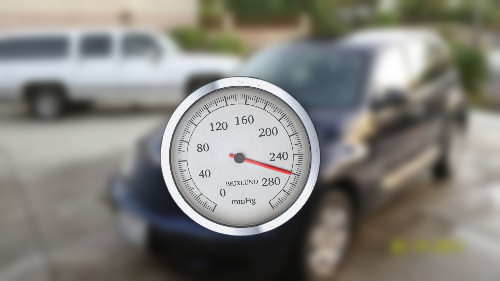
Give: 260 mmHg
